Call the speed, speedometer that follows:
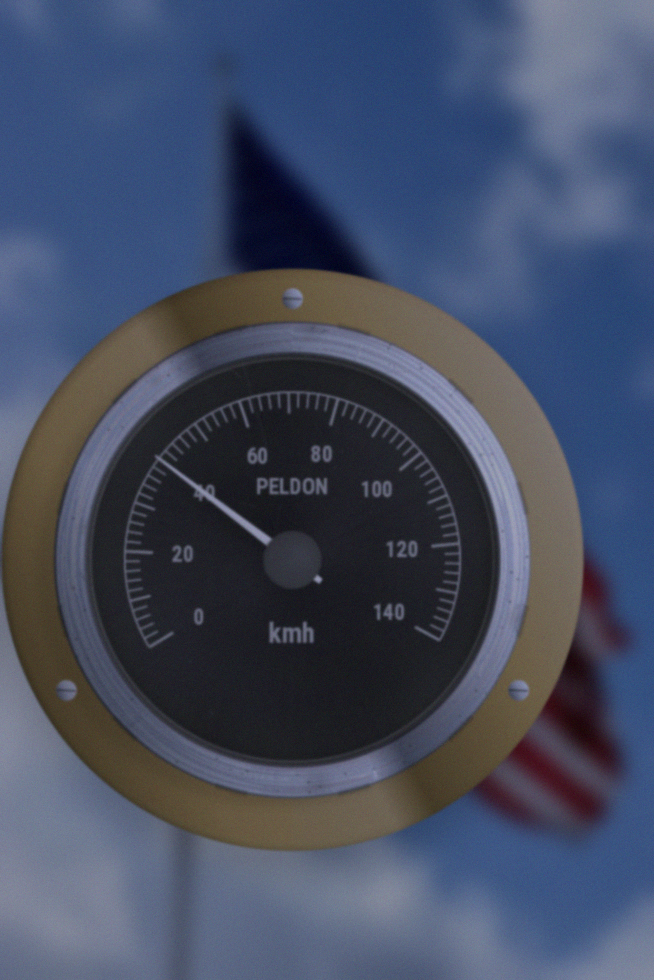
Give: 40 km/h
